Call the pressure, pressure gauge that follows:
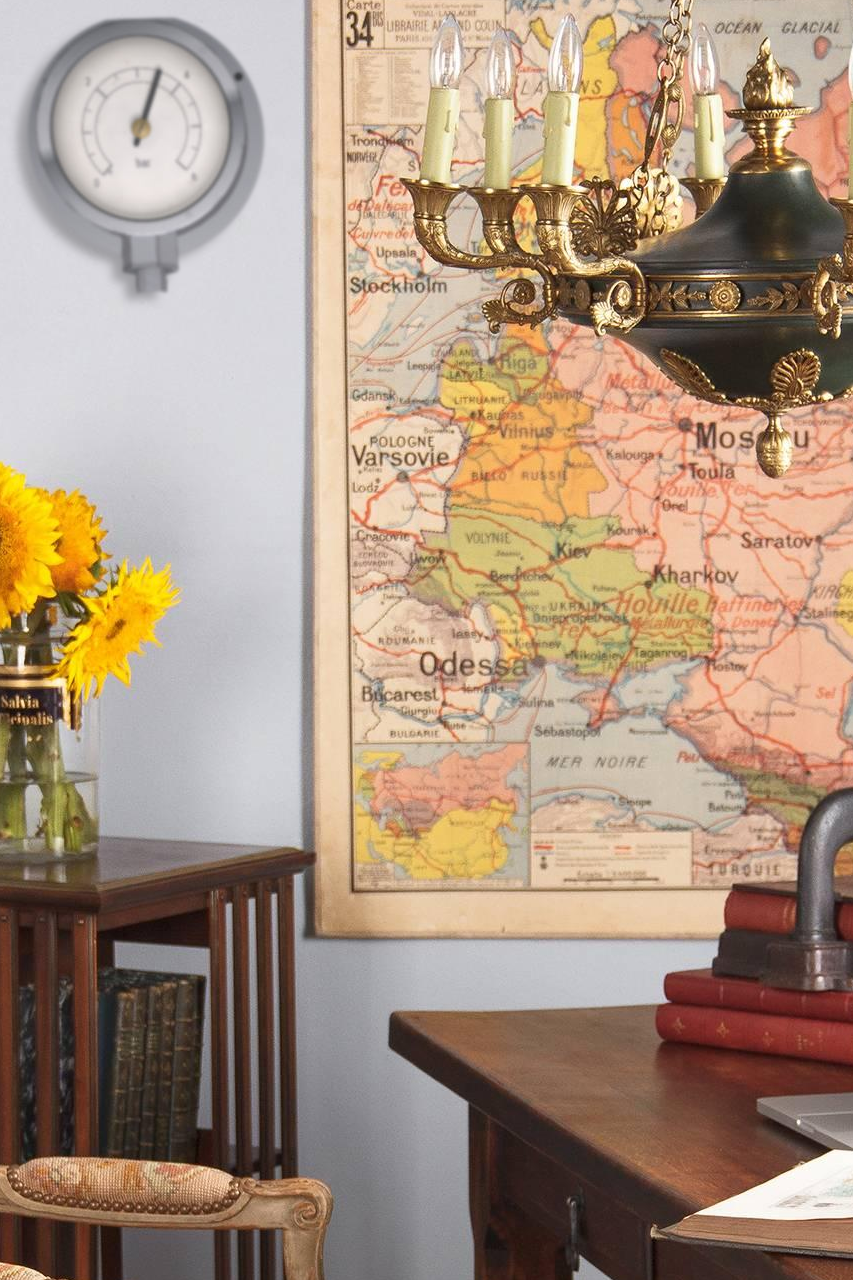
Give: 3.5 bar
